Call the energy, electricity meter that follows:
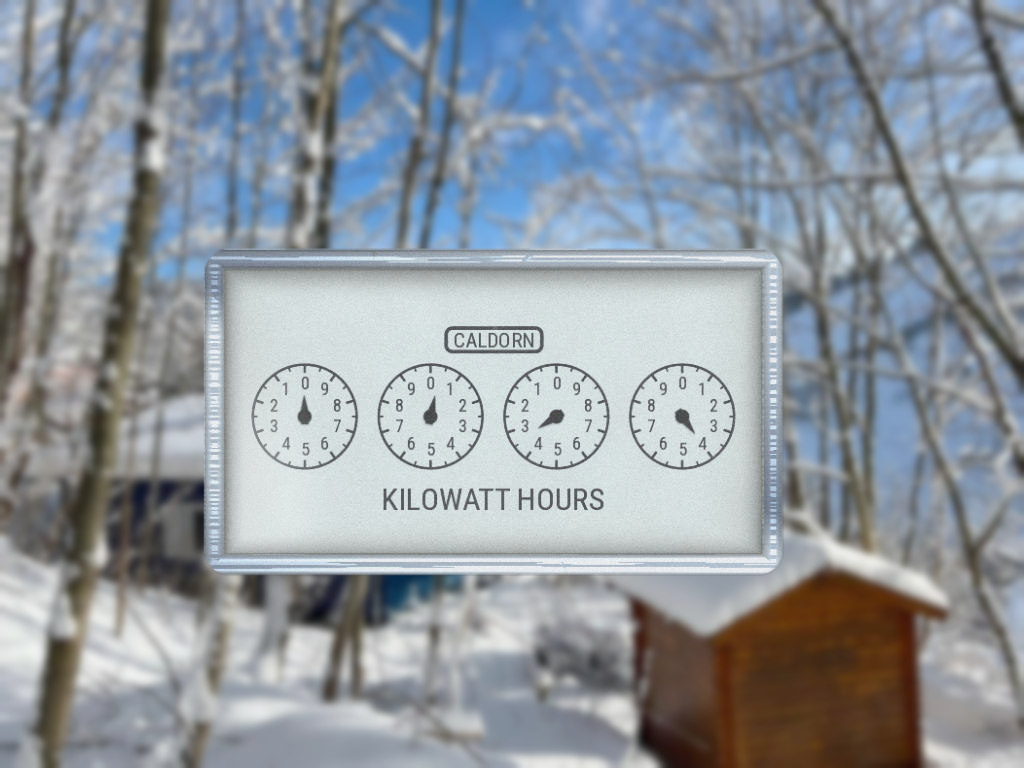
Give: 34 kWh
